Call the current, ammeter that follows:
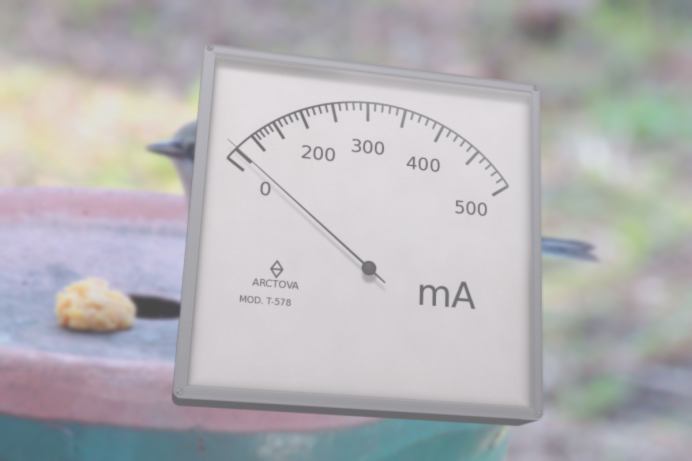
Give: 50 mA
